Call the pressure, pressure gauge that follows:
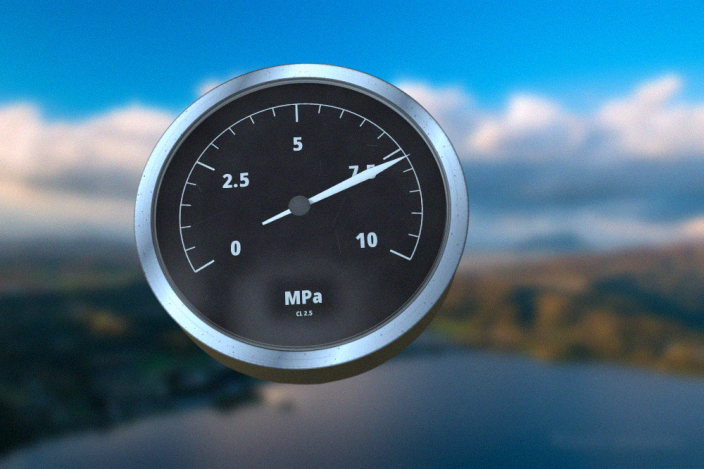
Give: 7.75 MPa
